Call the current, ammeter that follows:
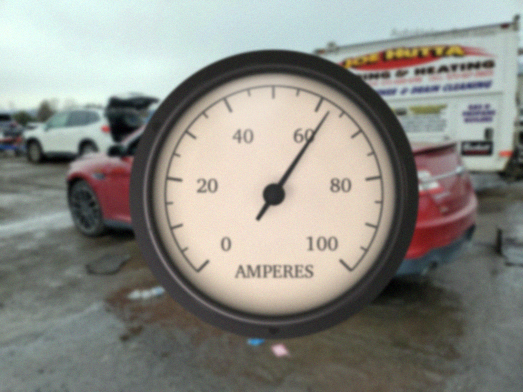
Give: 62.5 A
